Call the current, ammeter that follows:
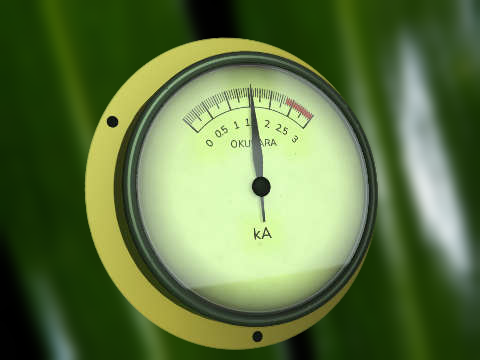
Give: 1.5 kA
